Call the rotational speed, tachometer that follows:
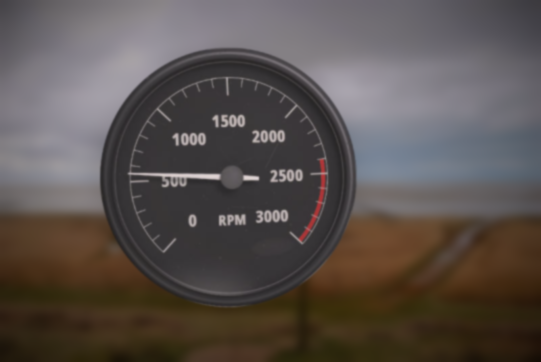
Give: 550 rpm
